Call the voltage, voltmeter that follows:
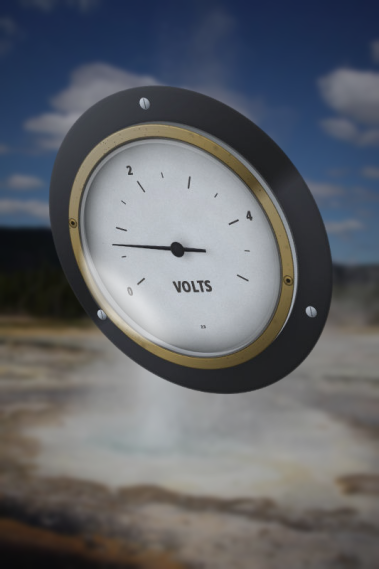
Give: 0.75 V
